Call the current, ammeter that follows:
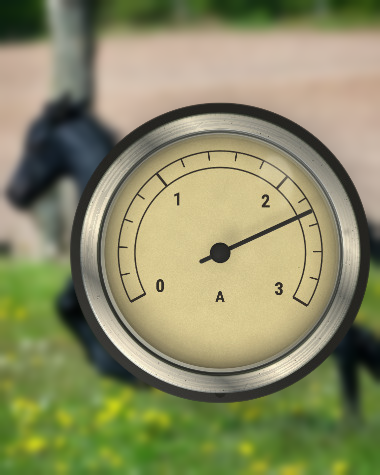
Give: 2.3 A
